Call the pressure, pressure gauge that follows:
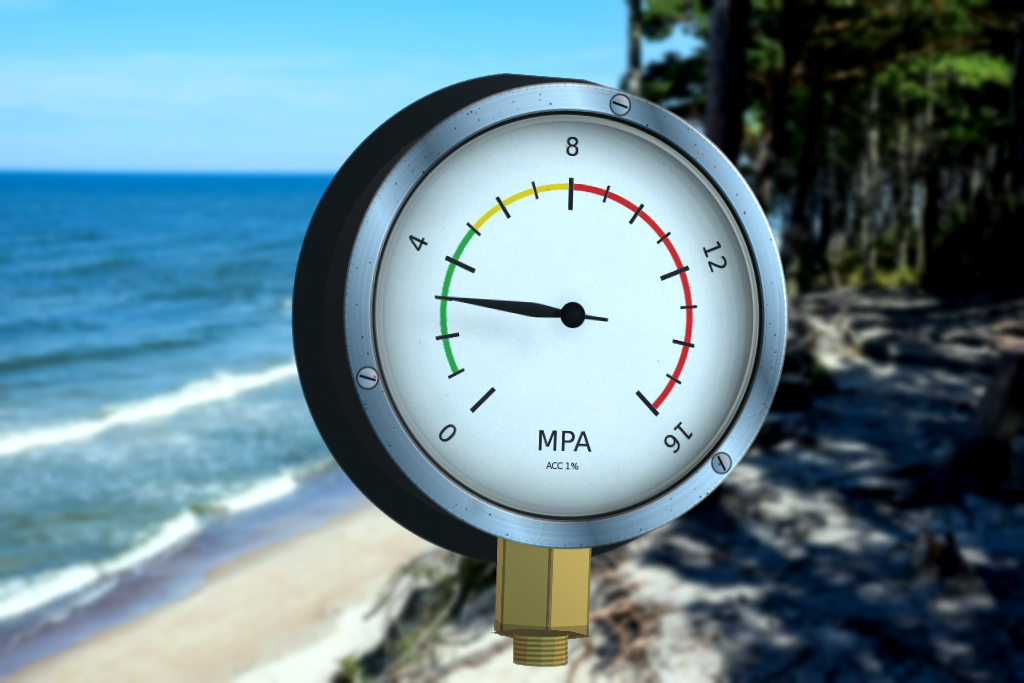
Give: 3 MPa
